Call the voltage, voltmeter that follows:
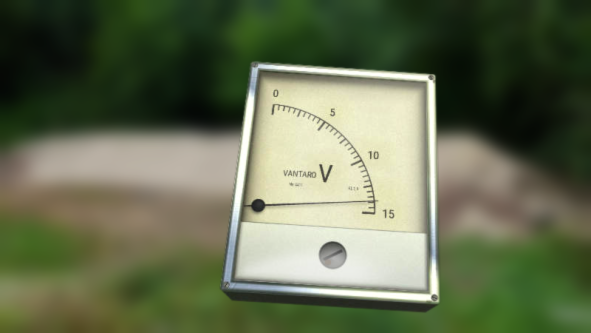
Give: 14 V
